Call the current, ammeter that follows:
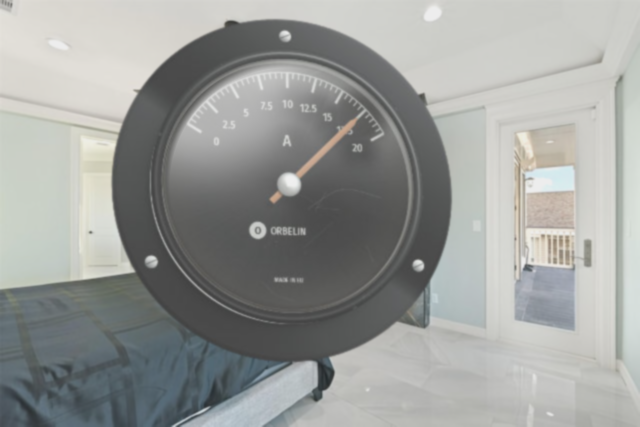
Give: 17.5 A
